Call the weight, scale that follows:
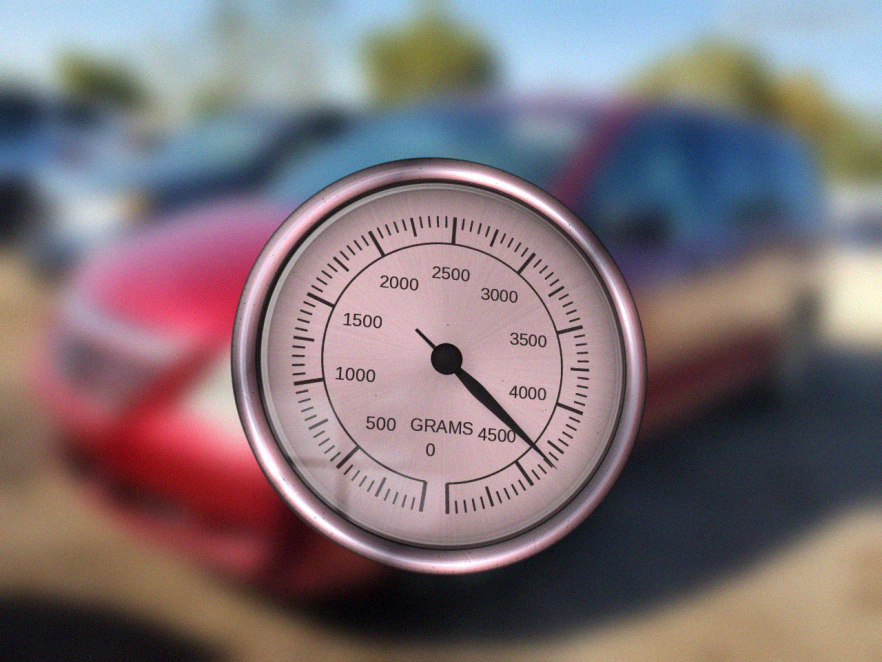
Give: 4350 g
